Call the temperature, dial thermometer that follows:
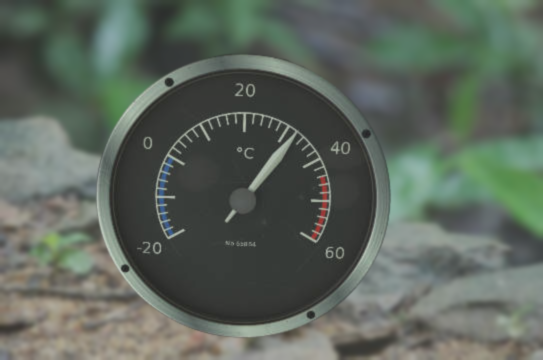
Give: 32 °C
